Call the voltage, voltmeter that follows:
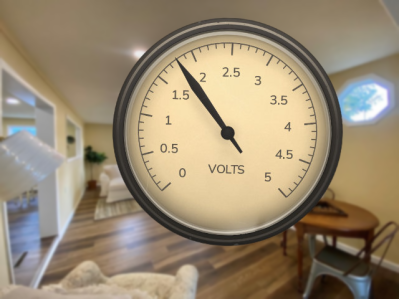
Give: 1.8 V
